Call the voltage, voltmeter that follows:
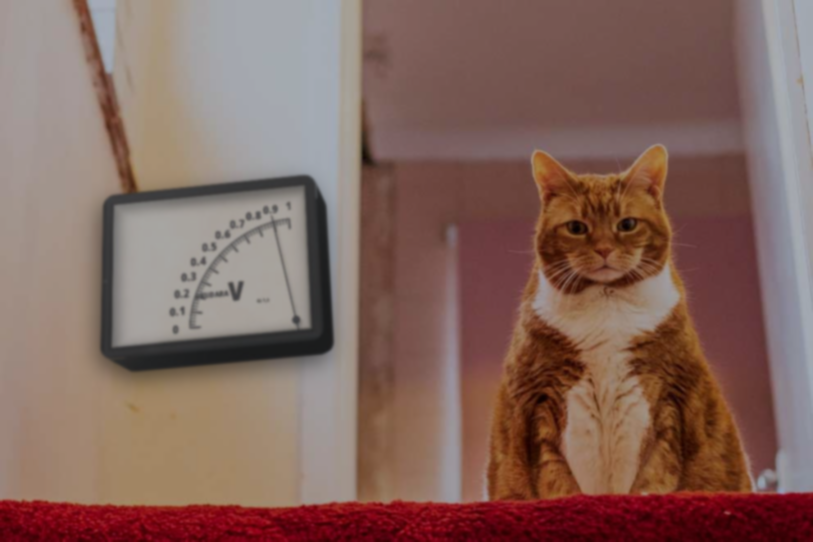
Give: 0.9 V
